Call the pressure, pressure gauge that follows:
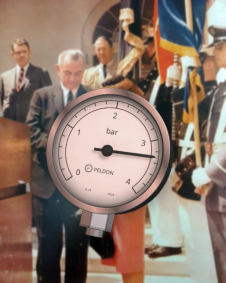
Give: 3.3 bar
